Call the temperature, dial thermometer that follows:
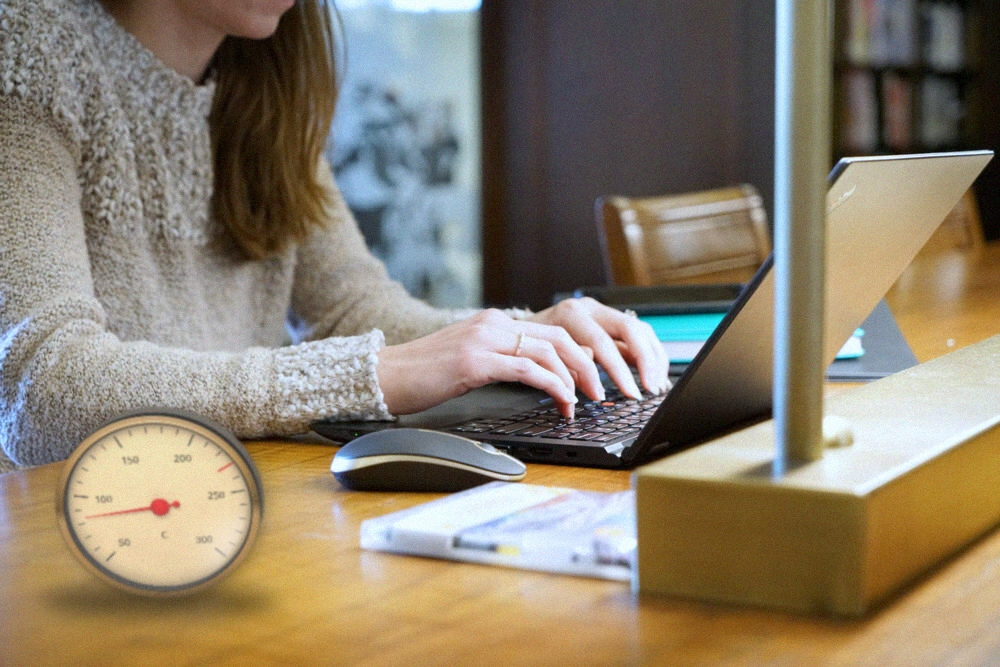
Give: 85 °C
